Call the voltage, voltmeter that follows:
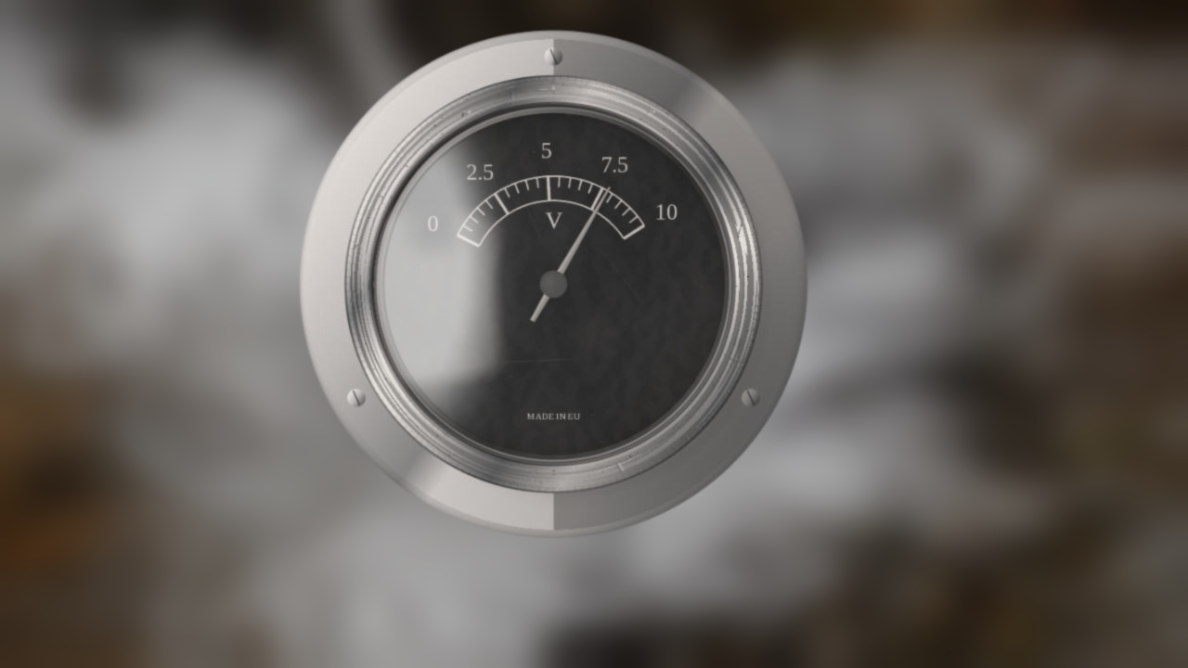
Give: 7.75 V
